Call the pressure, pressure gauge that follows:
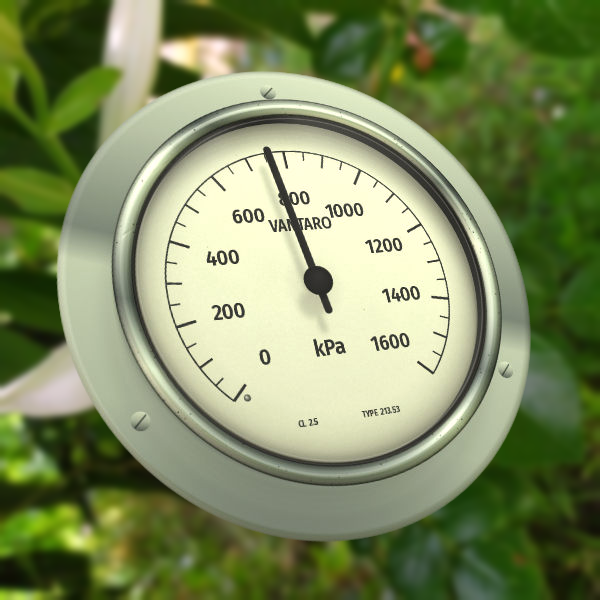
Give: 750 kPa
